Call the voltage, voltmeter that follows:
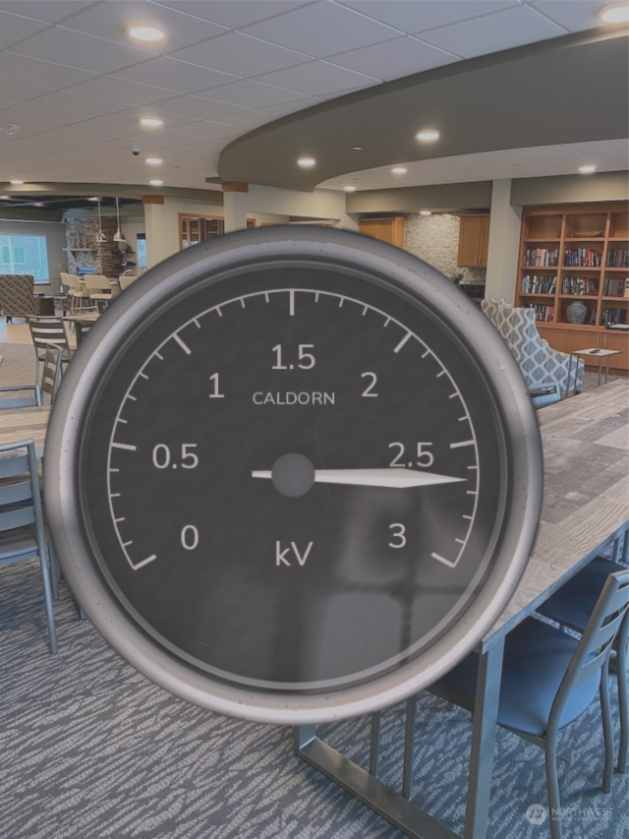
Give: 2.65 kV
